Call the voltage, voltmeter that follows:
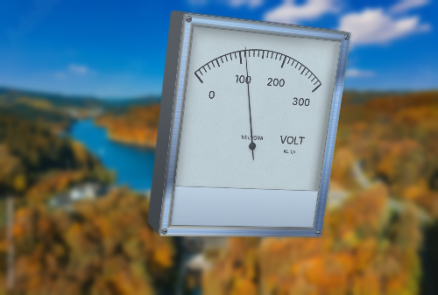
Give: 110 V
